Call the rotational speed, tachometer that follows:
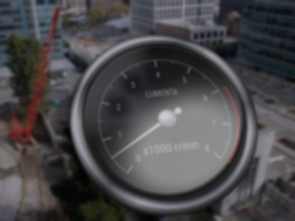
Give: 500 rpm
